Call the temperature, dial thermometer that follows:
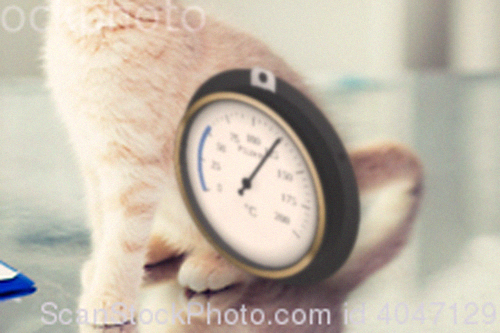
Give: 125 °C
